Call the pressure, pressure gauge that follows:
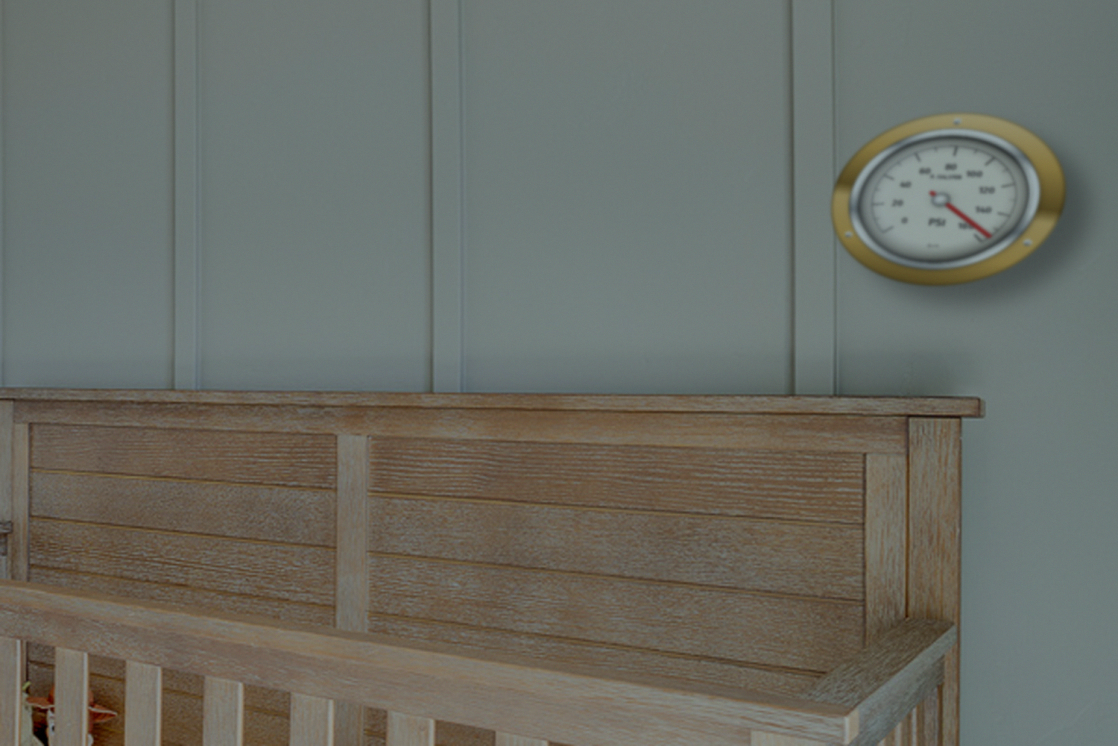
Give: 155 psi
